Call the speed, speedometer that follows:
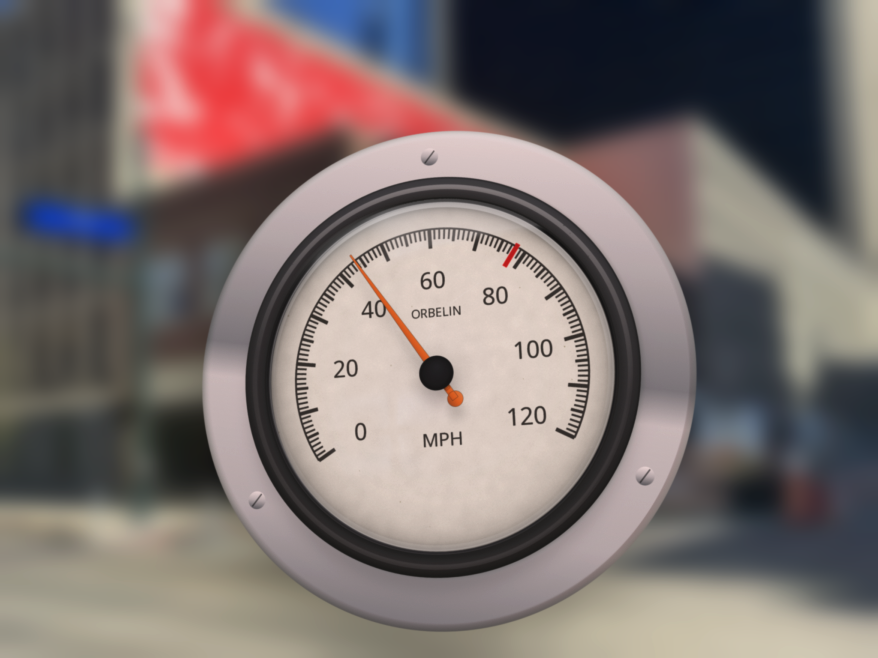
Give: 44 mph
